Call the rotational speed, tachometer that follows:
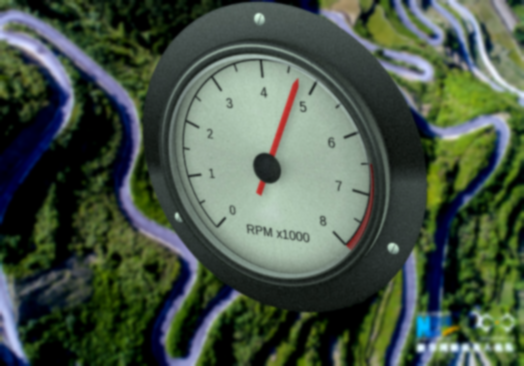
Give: 4750 rpm
